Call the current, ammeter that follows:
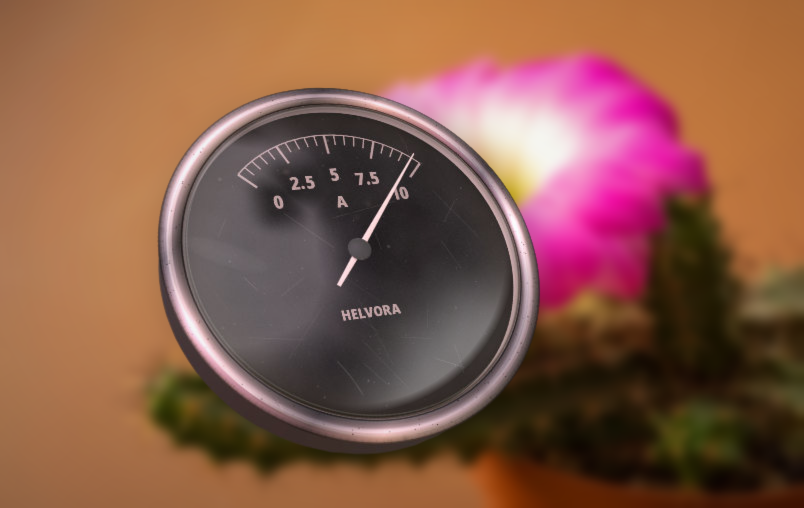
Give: 9.5 A
